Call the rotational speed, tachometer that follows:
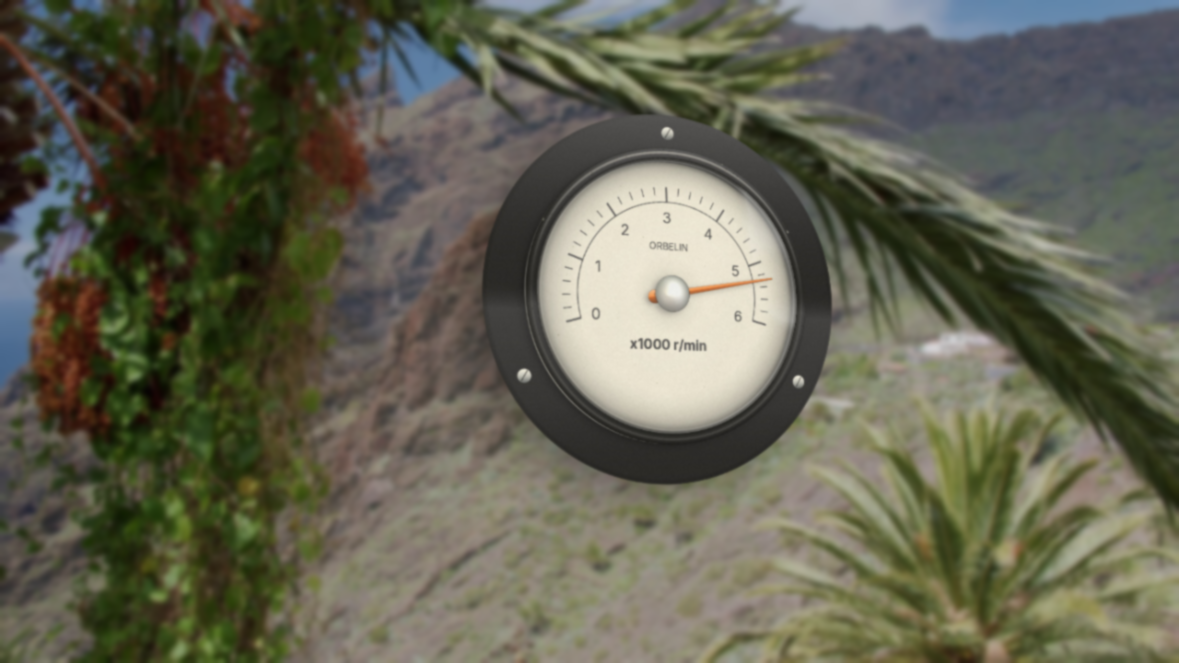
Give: 5300 rpm
